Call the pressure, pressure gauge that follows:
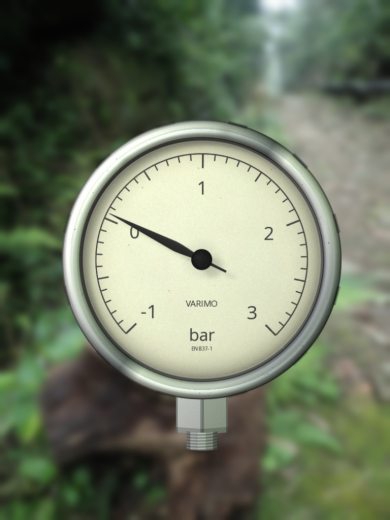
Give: 0.05 bar
